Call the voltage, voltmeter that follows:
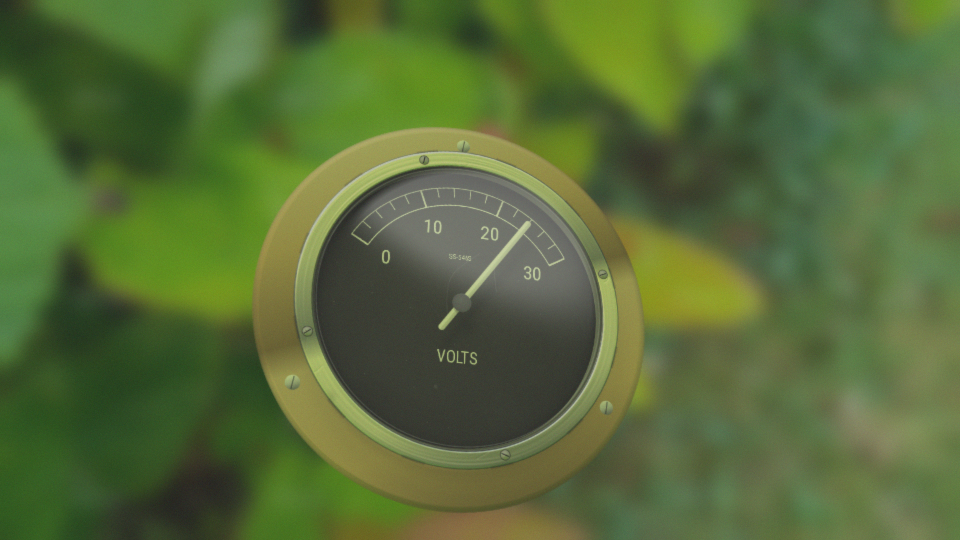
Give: 24 V
